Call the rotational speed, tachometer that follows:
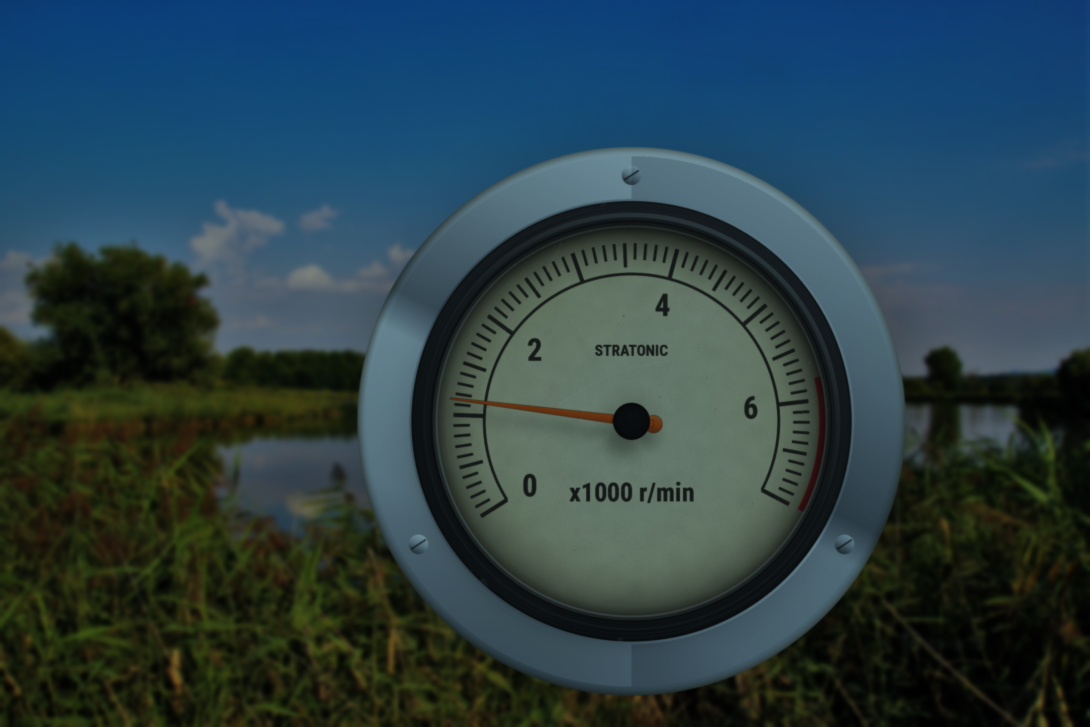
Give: 1150 rpm
